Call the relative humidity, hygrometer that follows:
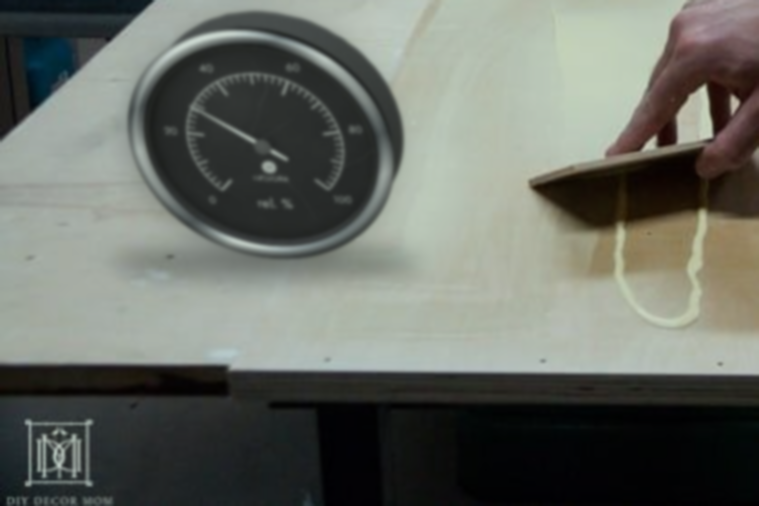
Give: 30 %
